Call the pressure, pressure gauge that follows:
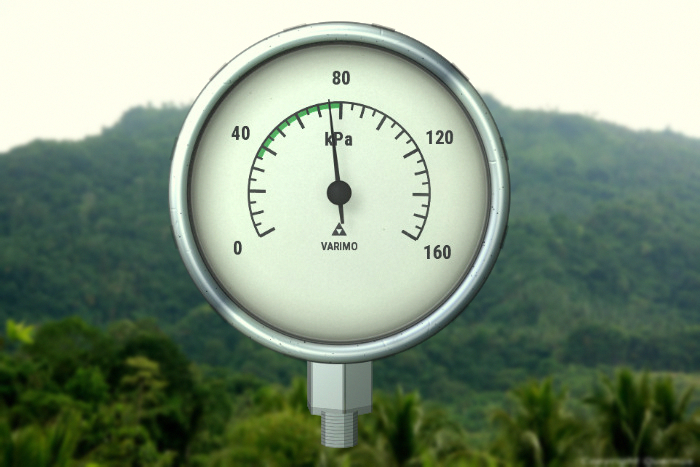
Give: 75 kPa
